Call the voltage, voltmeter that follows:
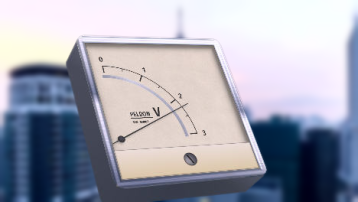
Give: 2.25 V
